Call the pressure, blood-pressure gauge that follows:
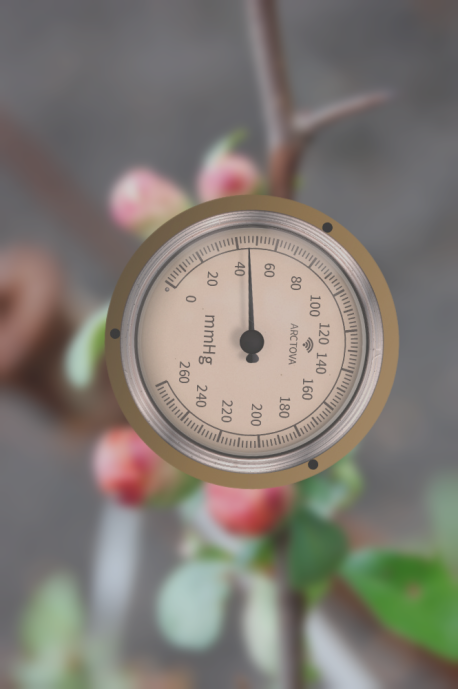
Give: 46 mmHg
